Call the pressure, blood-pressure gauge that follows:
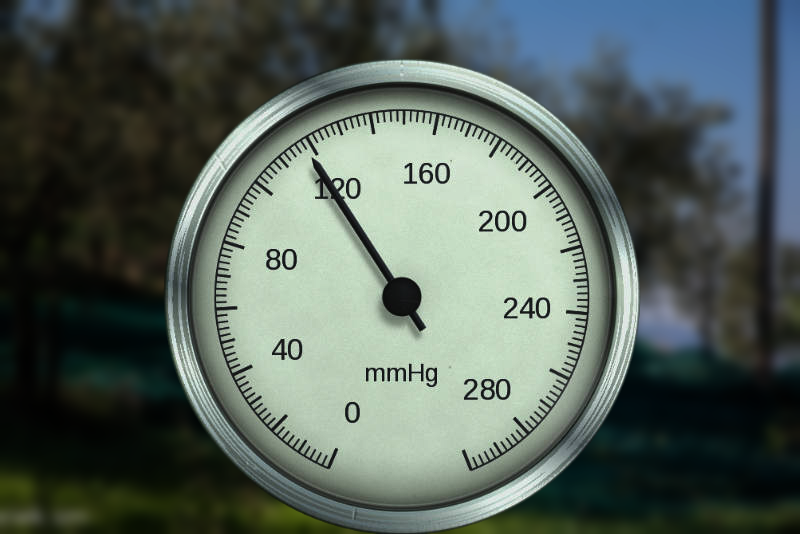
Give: 118 mmHg
